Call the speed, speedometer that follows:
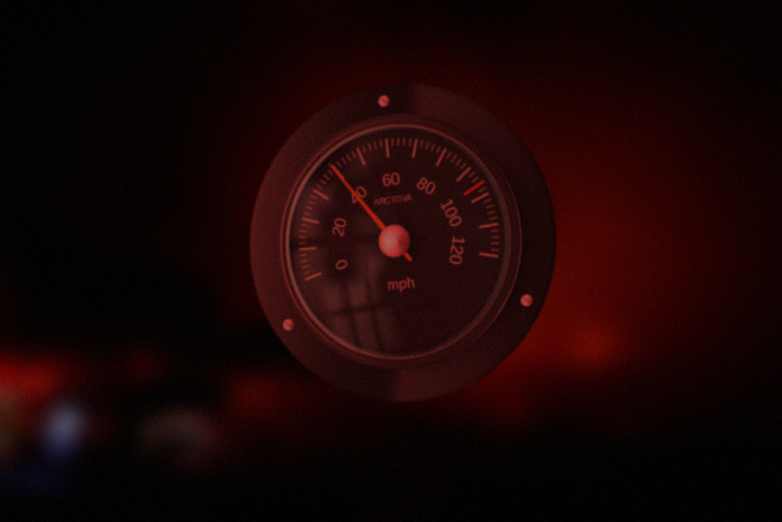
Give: 40 mph
